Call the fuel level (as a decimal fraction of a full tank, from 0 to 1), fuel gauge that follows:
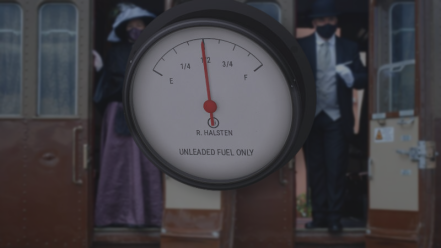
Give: 0.5
